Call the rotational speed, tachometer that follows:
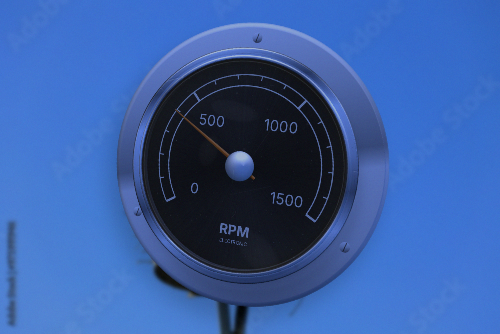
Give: 400 rpm
